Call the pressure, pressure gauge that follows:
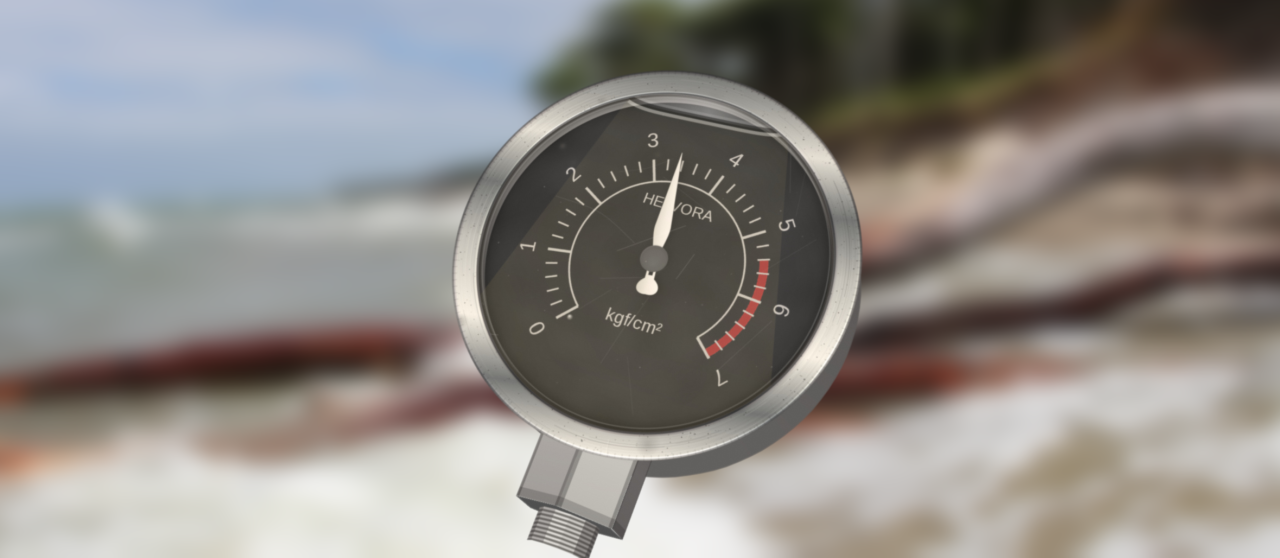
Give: 3.4 kg/cm²
